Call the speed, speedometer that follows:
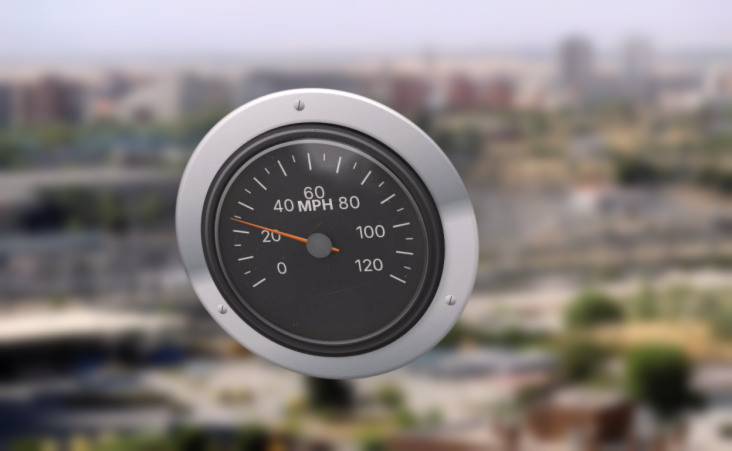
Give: 25 mph
